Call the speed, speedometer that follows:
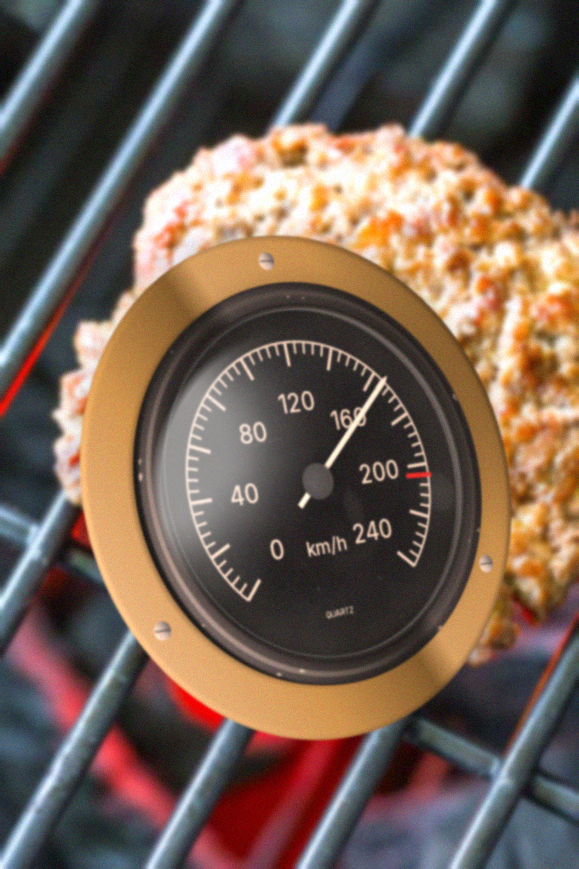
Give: 164 km/h
